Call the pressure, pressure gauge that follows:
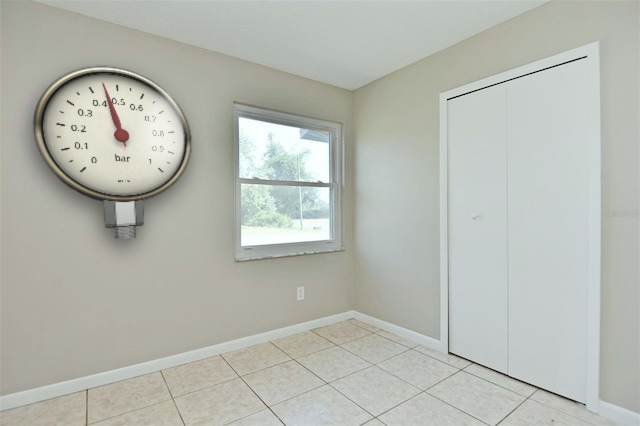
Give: 0.45 bar
